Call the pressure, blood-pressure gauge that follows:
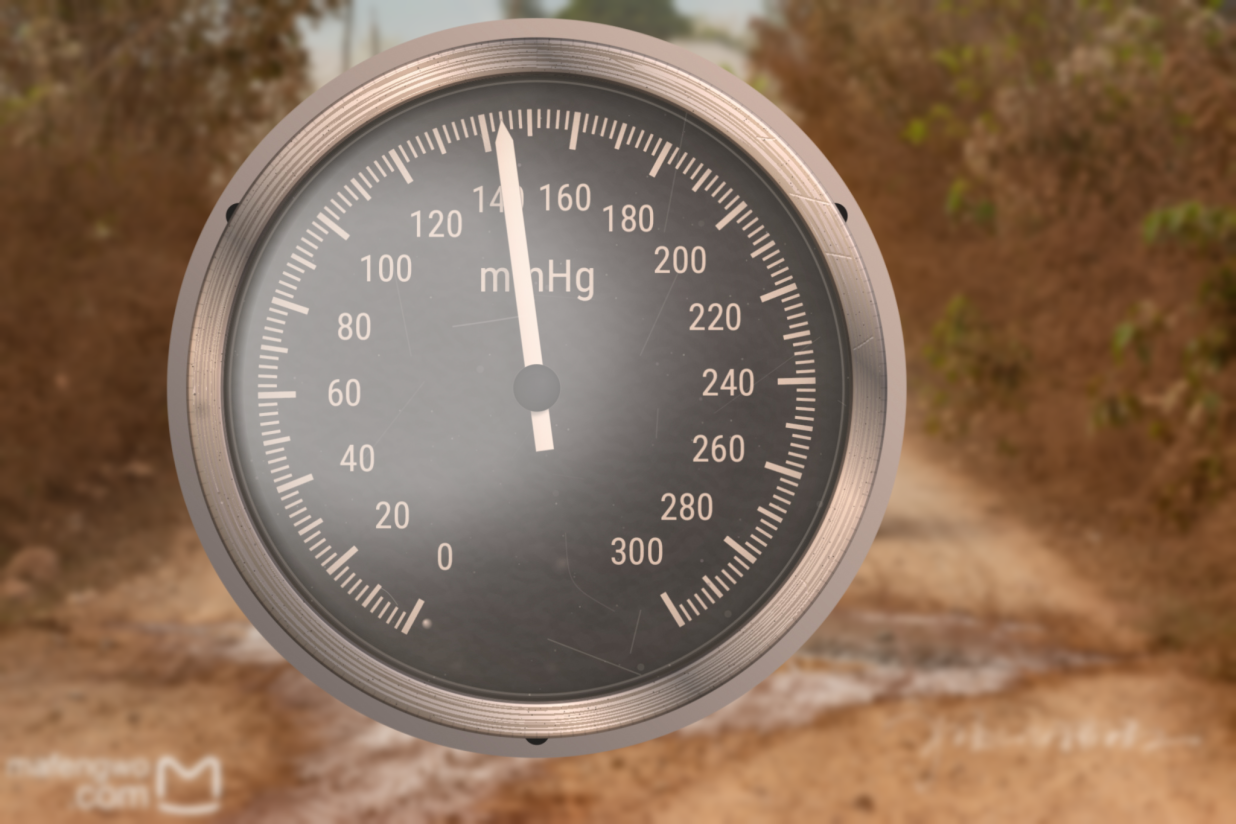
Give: 144 mmHg
